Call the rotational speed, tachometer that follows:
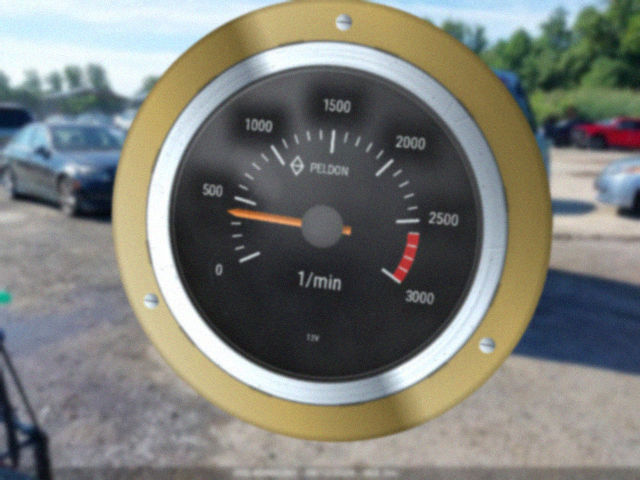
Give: 400 rpm
